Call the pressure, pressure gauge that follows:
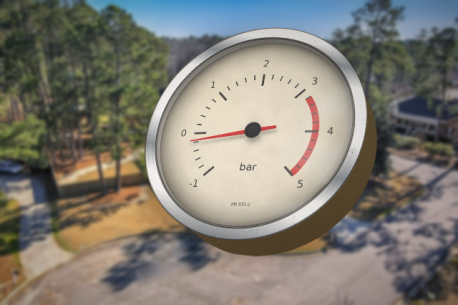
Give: -0.2 bar
